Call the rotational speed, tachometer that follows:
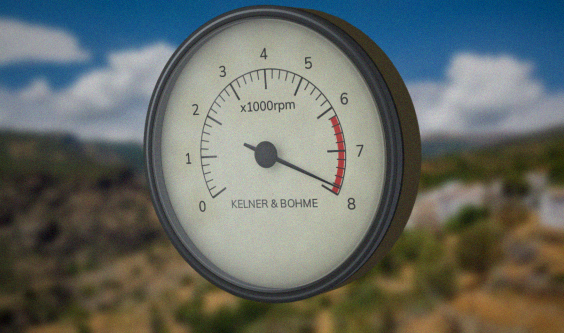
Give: 7800 rpm
